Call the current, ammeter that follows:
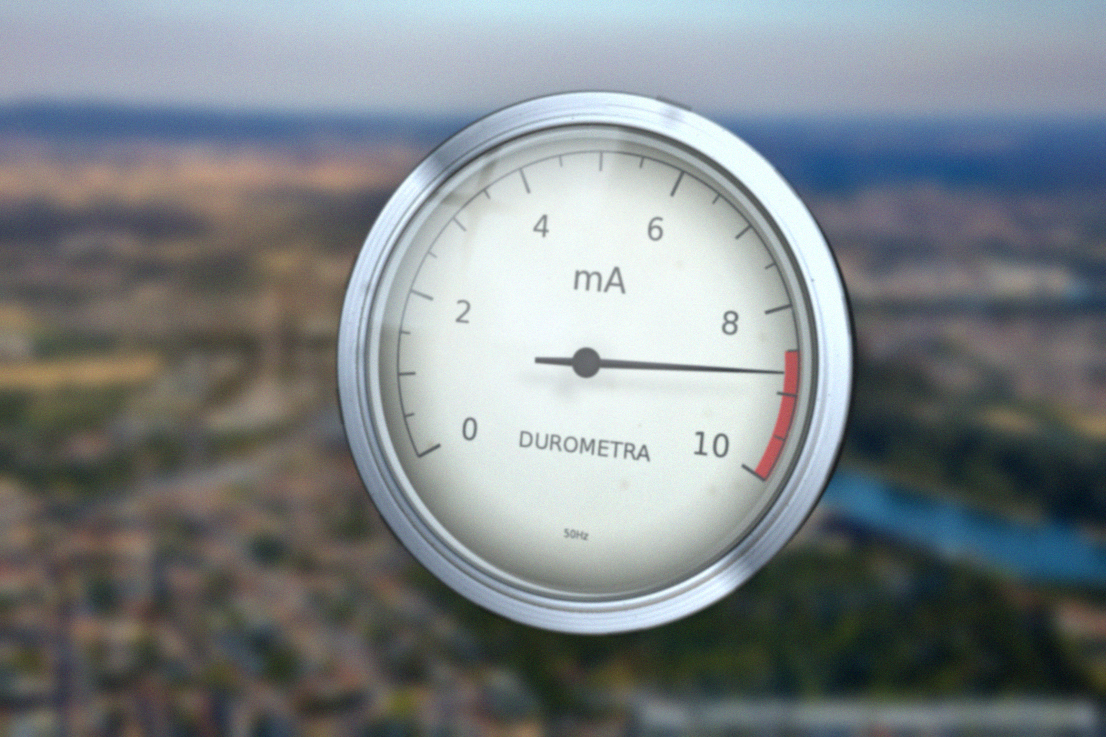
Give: 8.75 mA
